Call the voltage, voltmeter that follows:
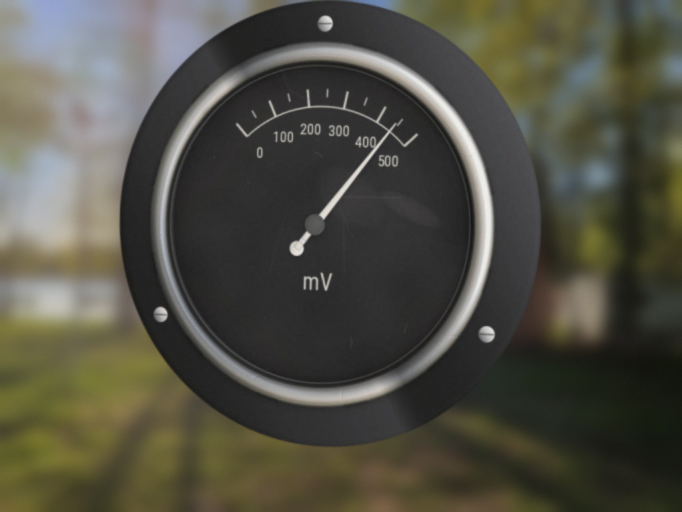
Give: 450 mV
